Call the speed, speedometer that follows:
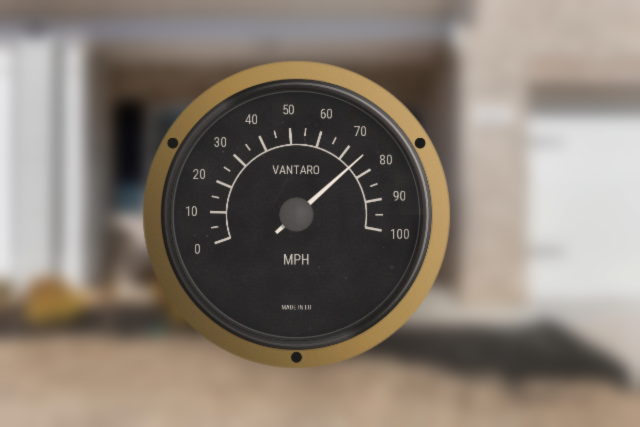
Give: 75 mph
